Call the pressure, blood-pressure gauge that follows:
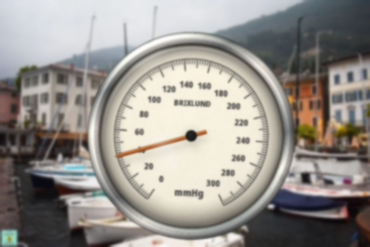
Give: 40 mmHg
